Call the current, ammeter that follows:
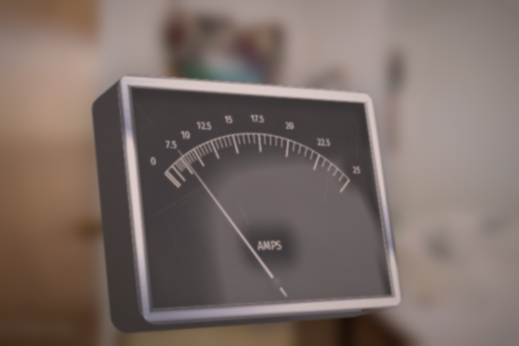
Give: 7.5 A
